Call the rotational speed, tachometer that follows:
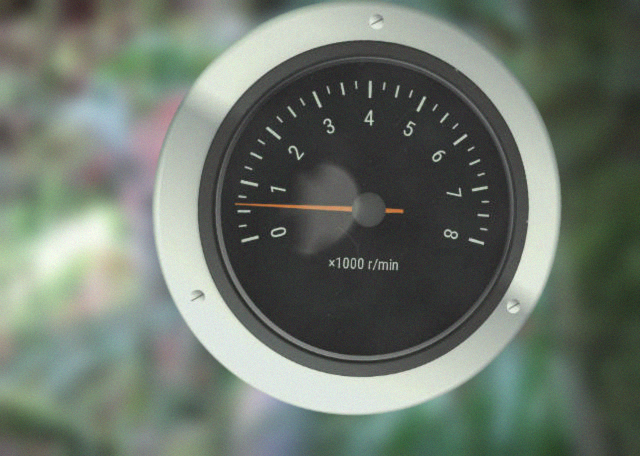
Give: 625 rpm
